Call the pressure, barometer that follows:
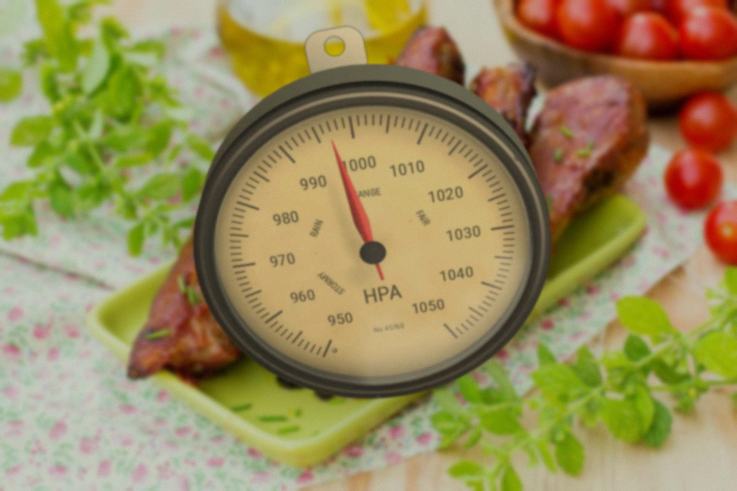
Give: 997 hPa
